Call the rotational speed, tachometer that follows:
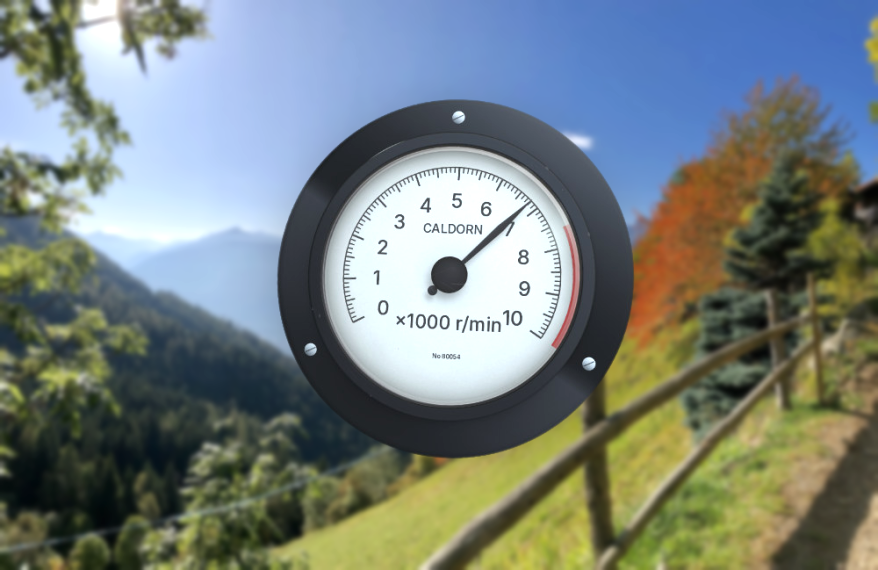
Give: 6800 rpm
